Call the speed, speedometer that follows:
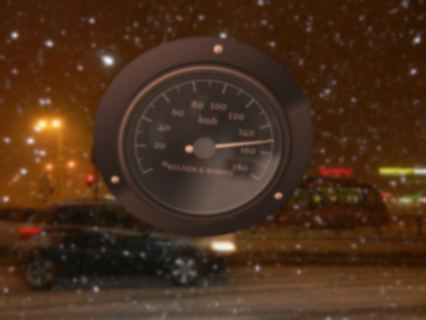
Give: 150 km/h
